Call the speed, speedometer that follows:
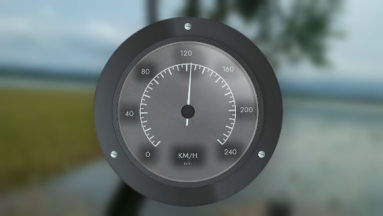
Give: 125 km/h
